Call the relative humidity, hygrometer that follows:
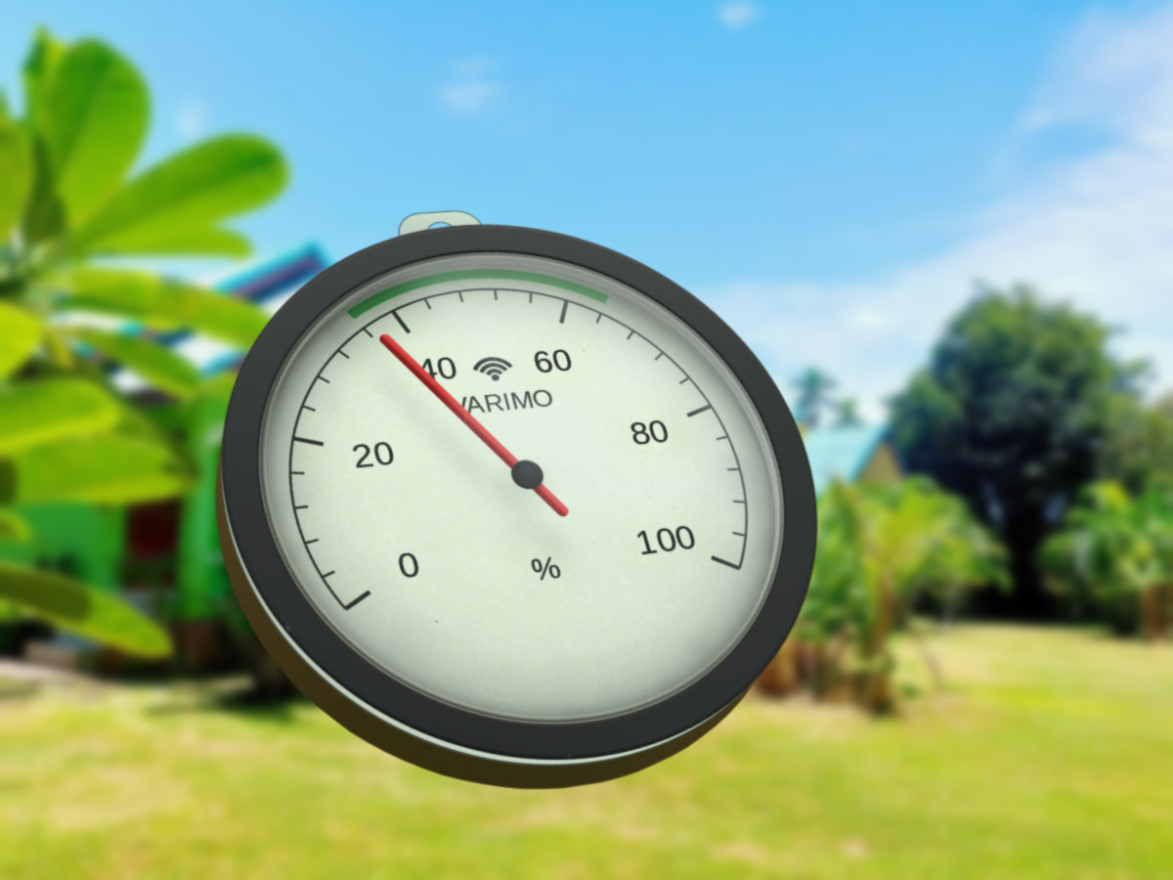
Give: 36 %
